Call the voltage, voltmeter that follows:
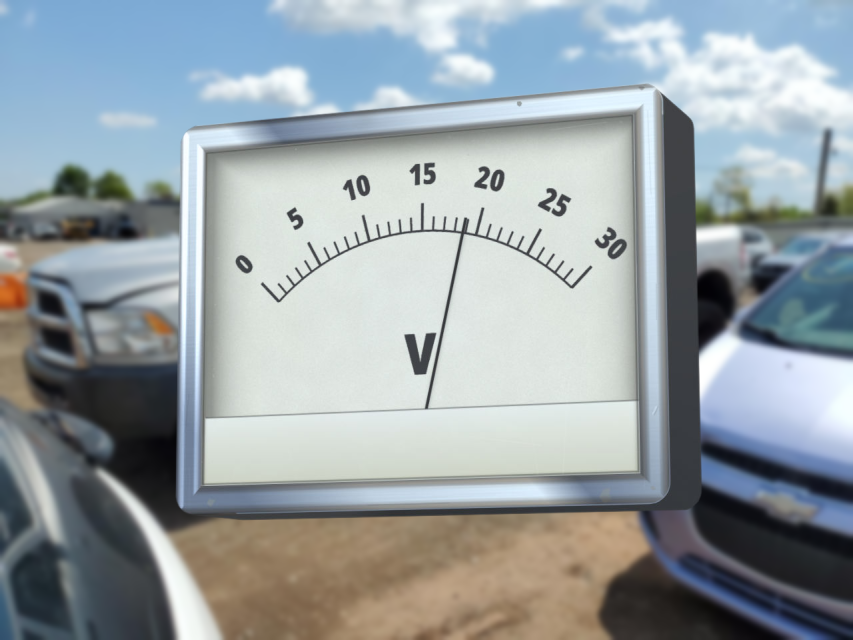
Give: 19 V
